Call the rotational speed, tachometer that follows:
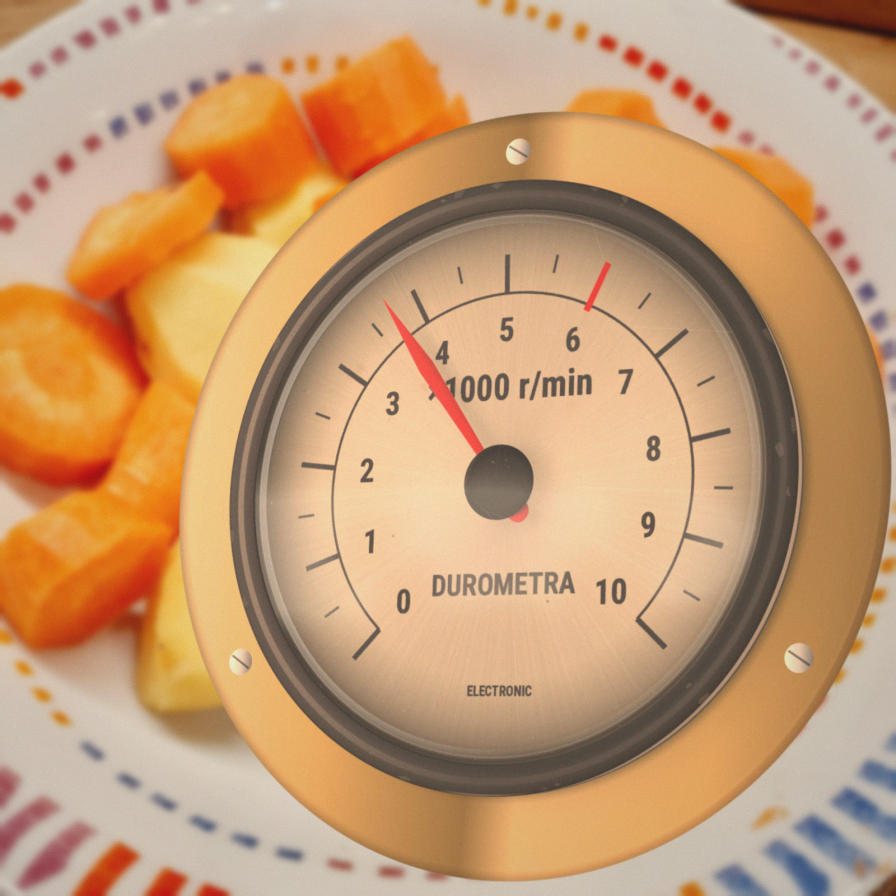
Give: 3750 rpm
